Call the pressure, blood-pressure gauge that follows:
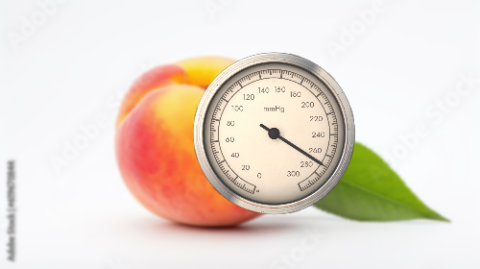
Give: 270 mmHg
